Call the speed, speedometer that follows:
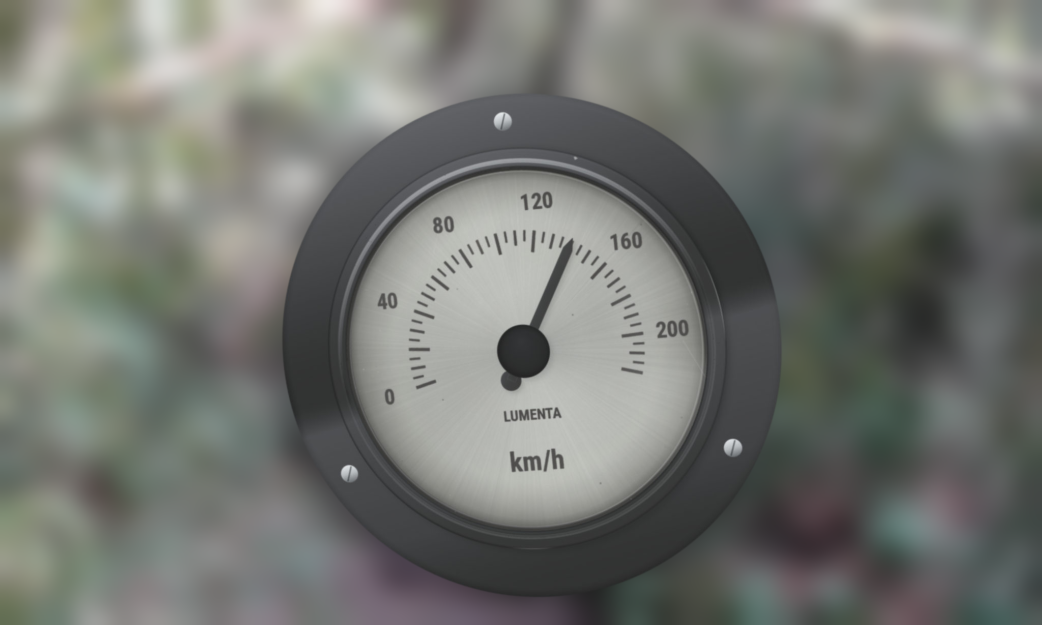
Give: 140 km/h
